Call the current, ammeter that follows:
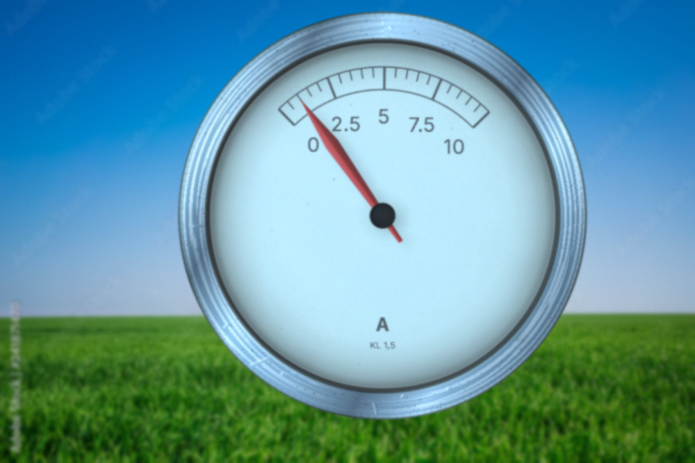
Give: 1 A
